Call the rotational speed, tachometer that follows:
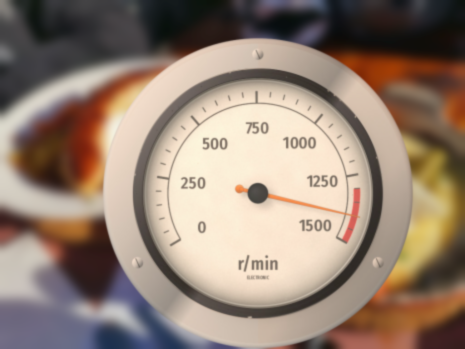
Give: 1400 rpm
